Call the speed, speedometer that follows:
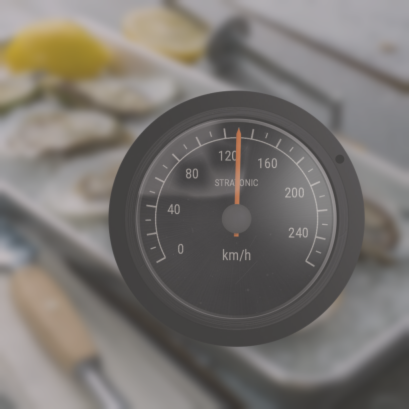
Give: 130 km/h
